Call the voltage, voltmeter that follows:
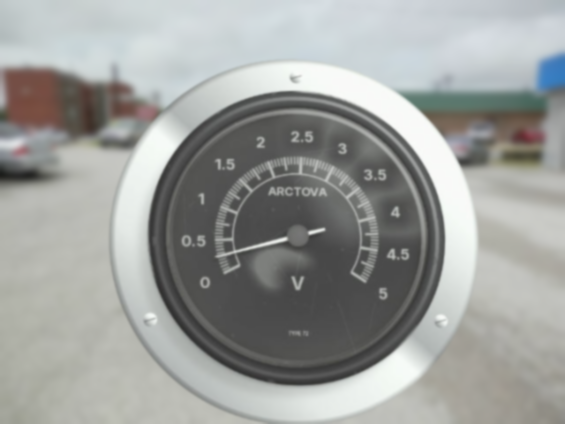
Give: 0.25 V
